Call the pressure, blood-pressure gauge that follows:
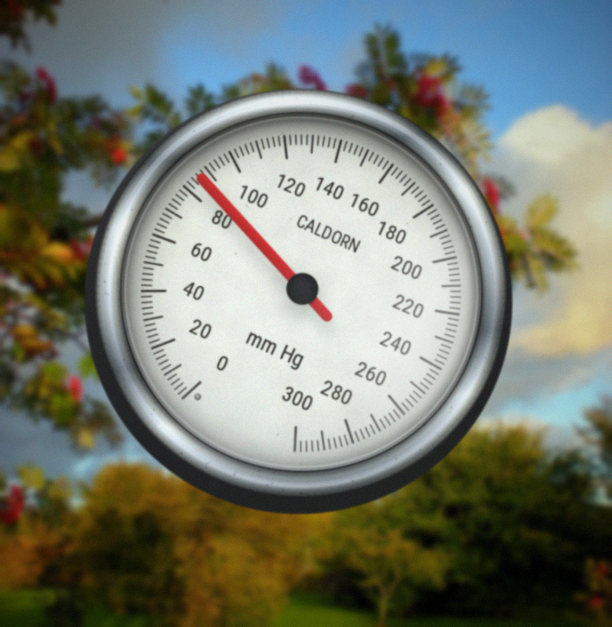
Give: 86 mmHg
